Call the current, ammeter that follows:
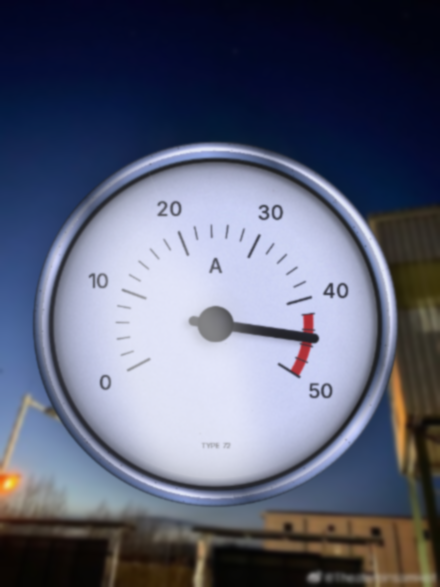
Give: 45 A
